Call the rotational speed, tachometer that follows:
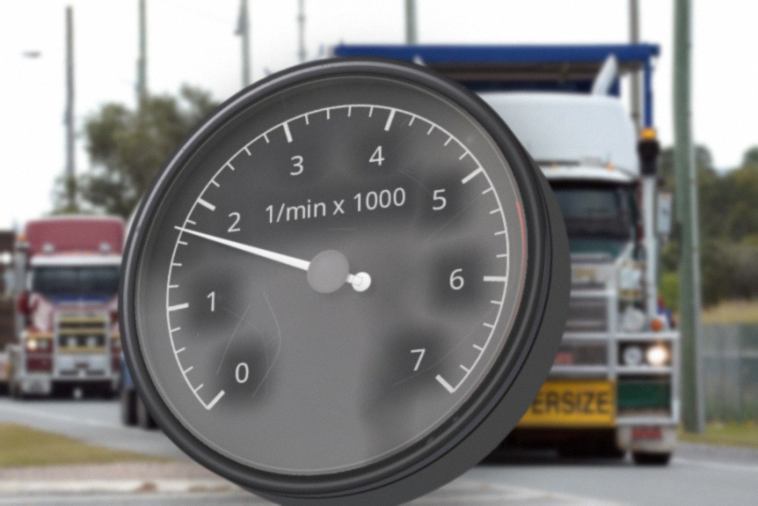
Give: 1700 rpm
